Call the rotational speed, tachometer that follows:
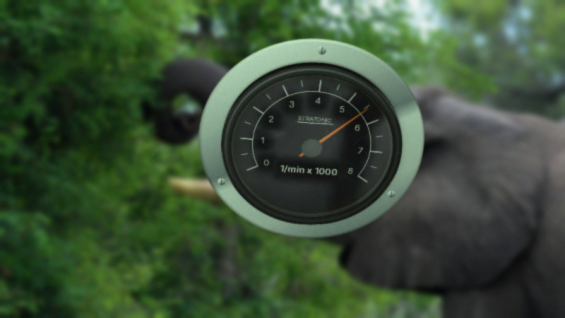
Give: 5500 rpm
